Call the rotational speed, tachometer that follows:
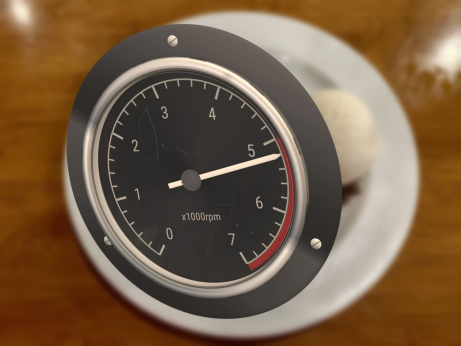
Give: 5200 rpm
